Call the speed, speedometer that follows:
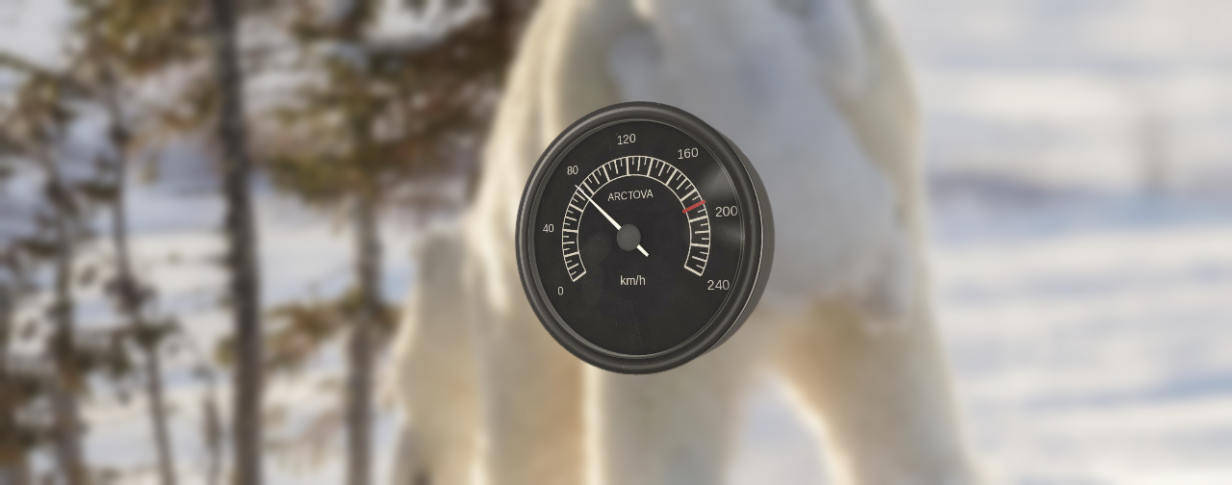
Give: 75 km/h
